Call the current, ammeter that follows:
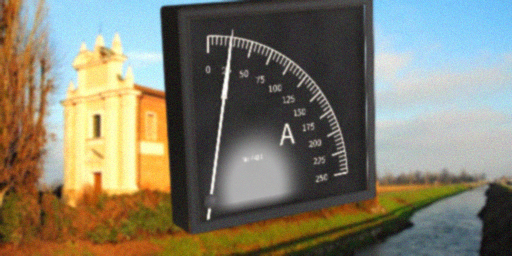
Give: 25 A
